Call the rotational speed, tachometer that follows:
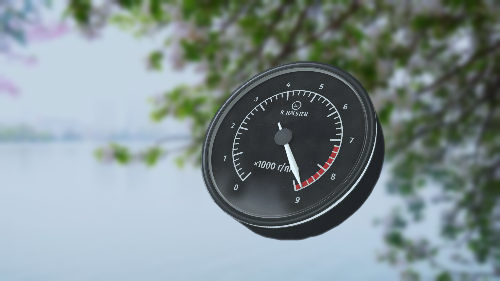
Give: 8800 rpm
